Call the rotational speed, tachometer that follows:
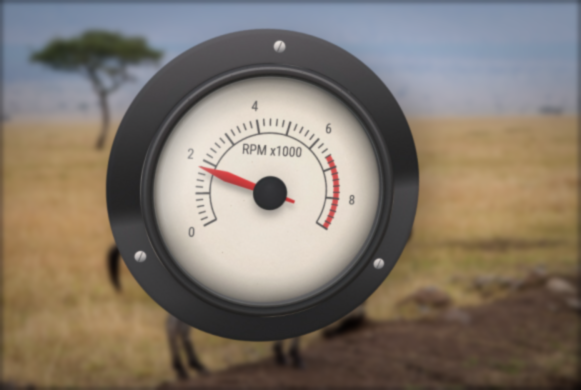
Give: 1800 rpm
